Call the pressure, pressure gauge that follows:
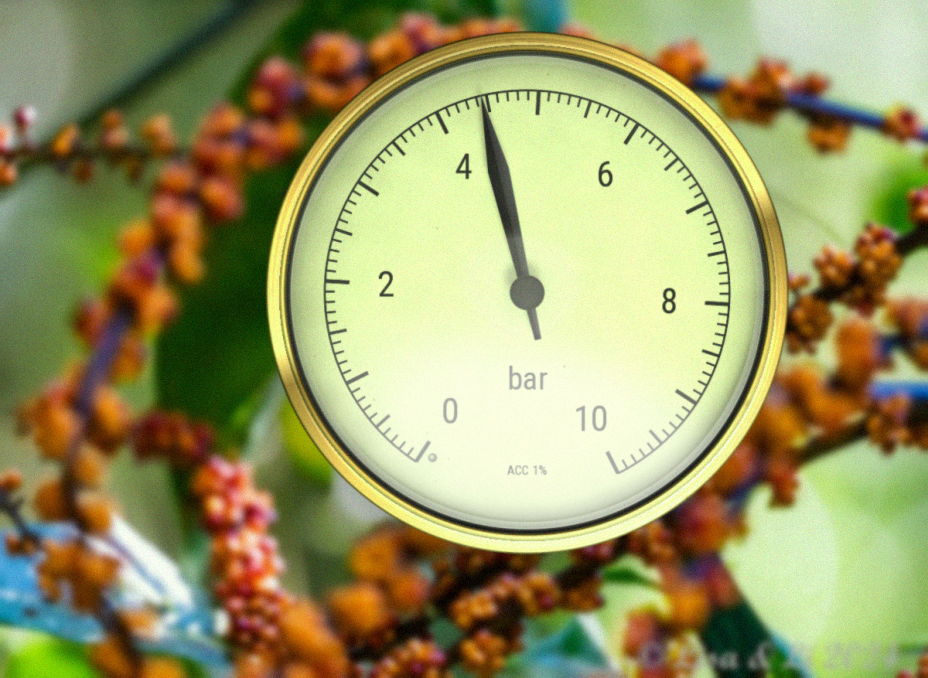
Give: 4.45 bar
